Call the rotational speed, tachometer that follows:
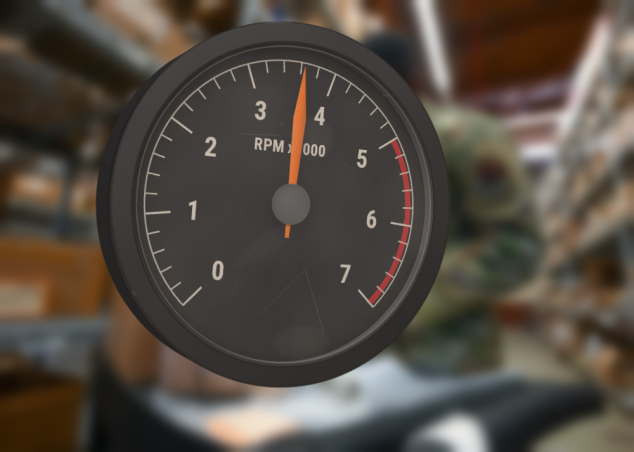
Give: 3600 rpm
